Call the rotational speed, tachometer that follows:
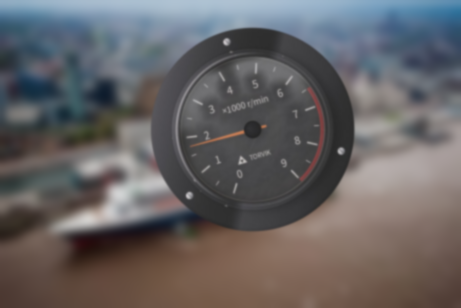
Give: 1750 rpm
